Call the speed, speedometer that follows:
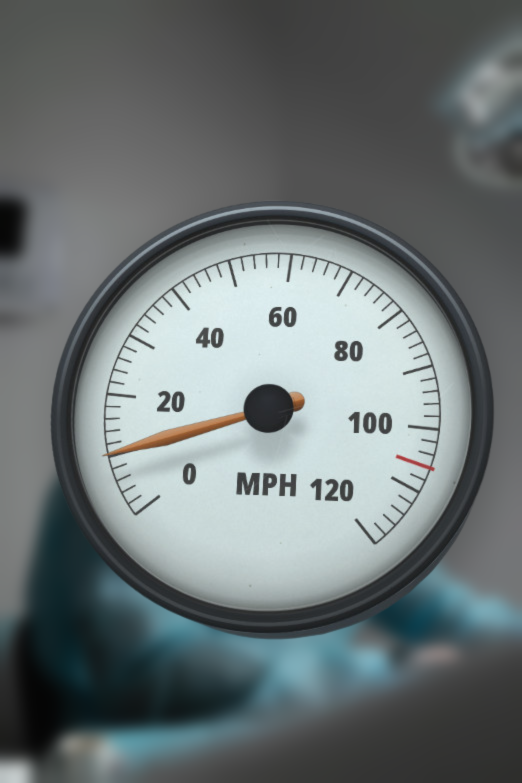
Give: 10 mph
